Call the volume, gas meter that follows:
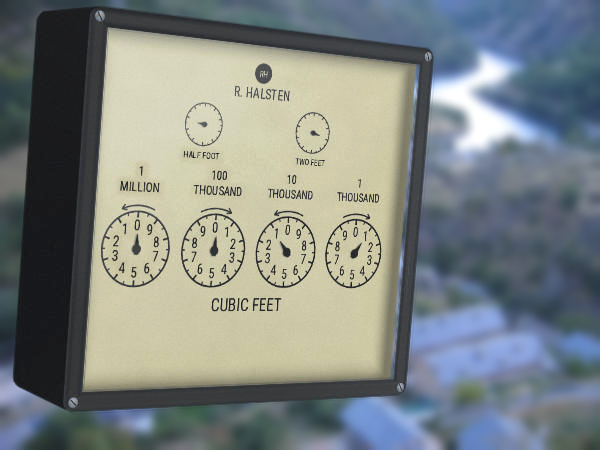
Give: 1100 ft³
